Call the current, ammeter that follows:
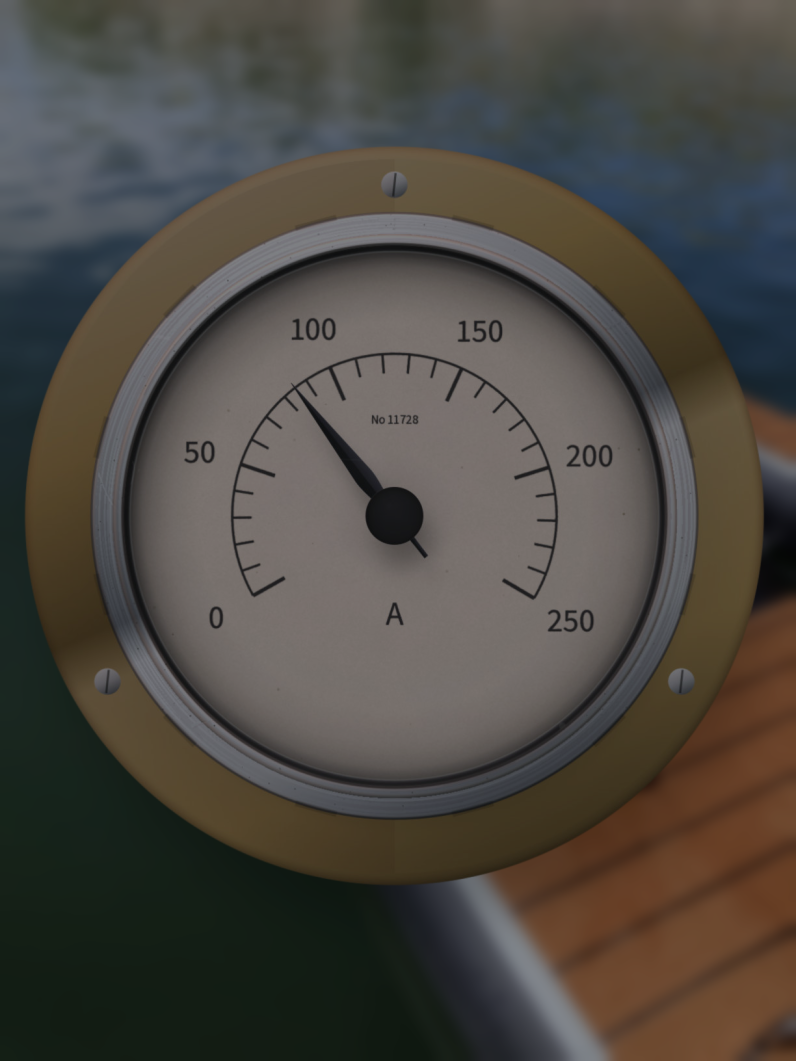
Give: 85 A
